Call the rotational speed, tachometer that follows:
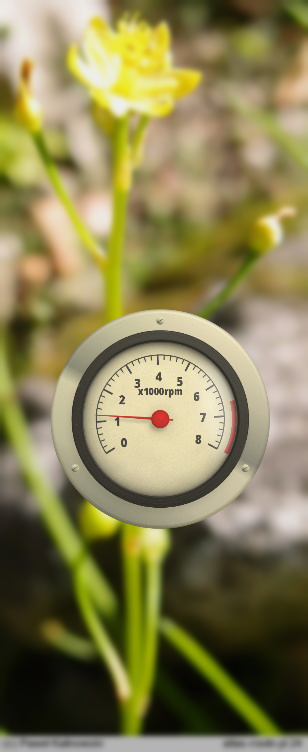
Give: 1200 rpm
